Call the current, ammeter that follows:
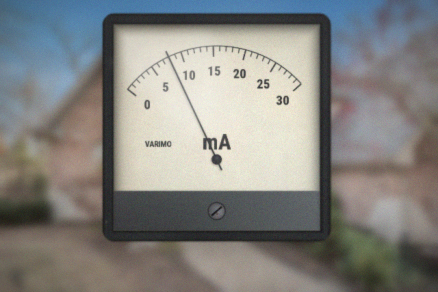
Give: 8 mA
